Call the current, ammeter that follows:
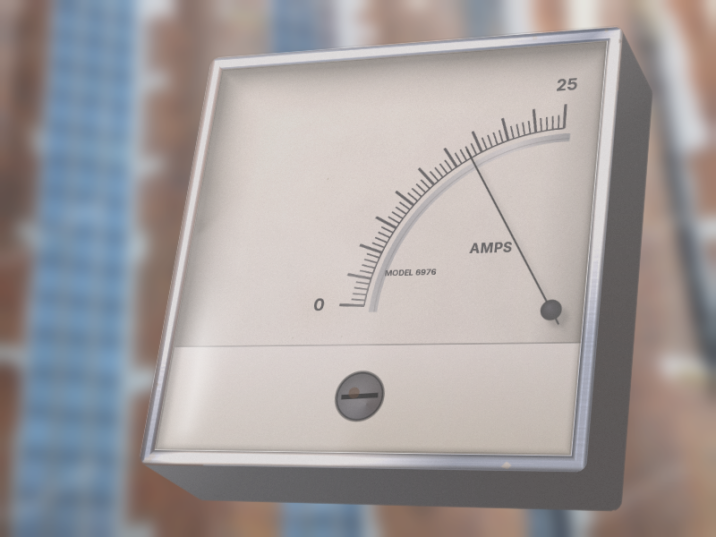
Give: 16.5 A
